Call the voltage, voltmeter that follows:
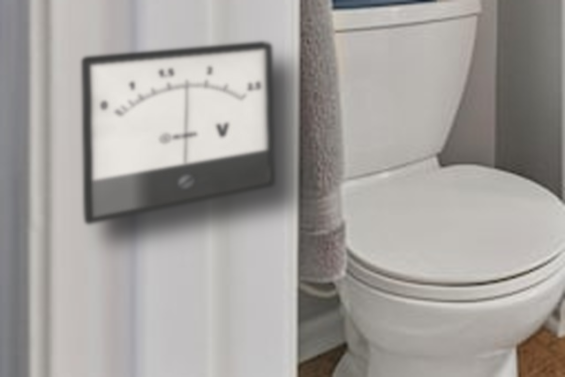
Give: 1.75 V
